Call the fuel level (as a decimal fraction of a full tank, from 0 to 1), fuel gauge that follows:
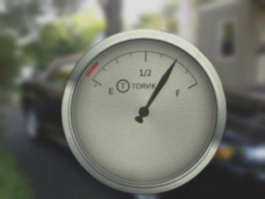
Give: 0.75
